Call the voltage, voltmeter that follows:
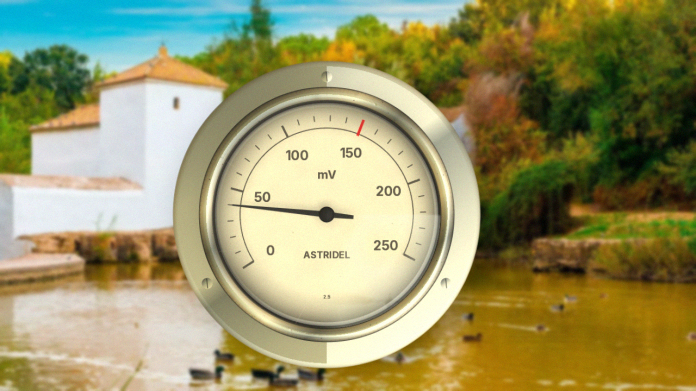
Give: 40 mV
